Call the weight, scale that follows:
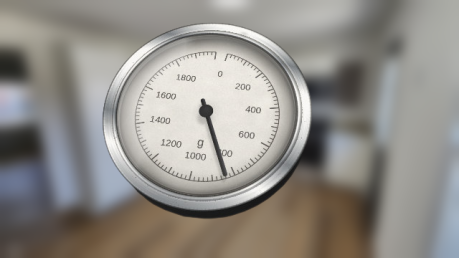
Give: 840 g
